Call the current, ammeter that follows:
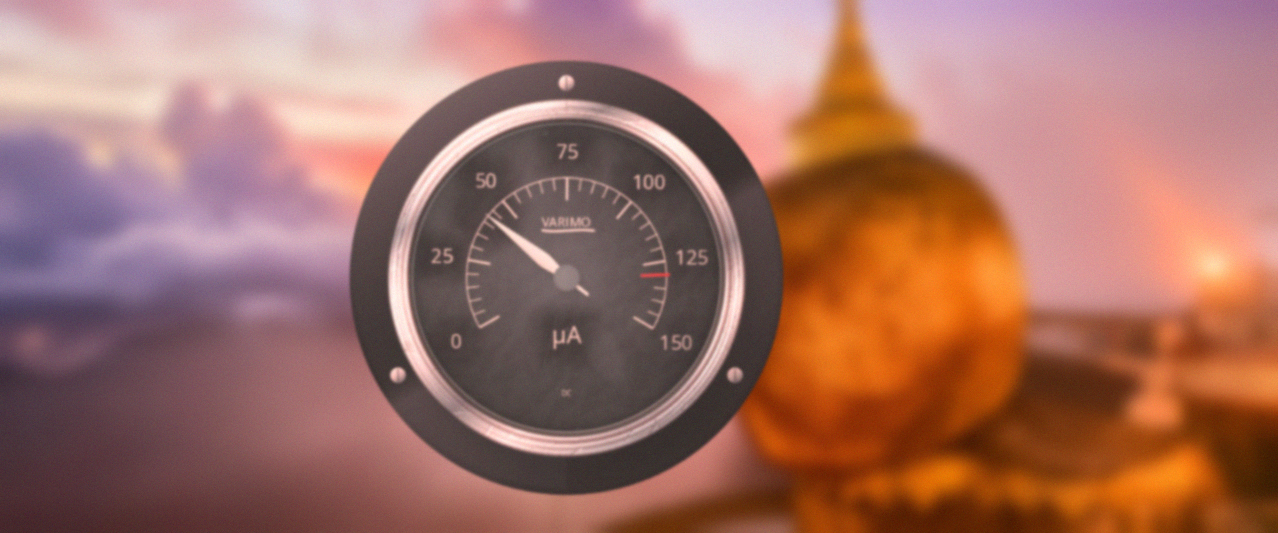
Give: 42.5 µA
